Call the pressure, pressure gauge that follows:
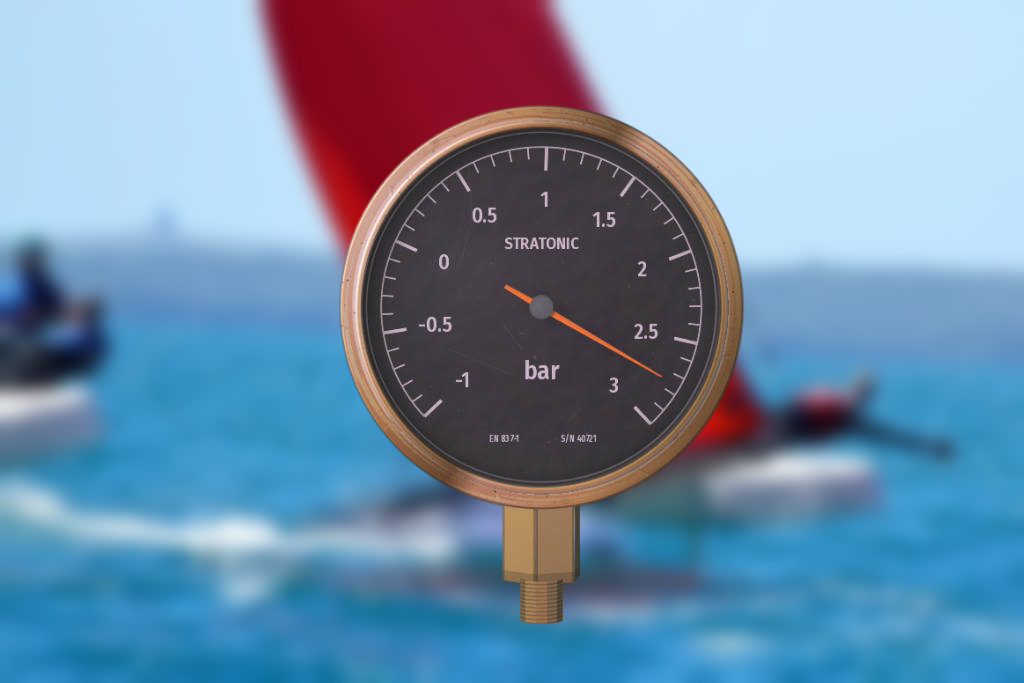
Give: 2.75 bar
